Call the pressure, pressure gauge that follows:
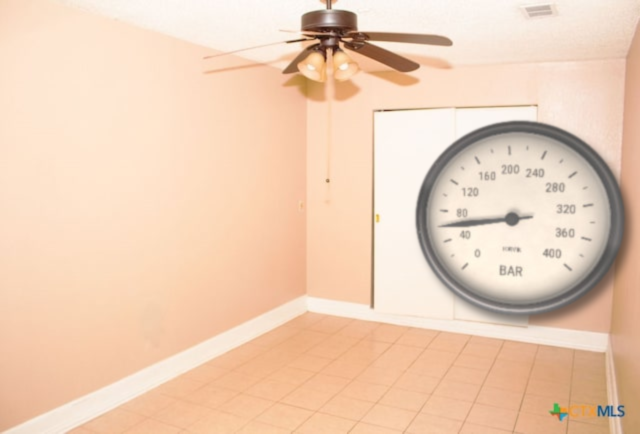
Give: 60 bar
